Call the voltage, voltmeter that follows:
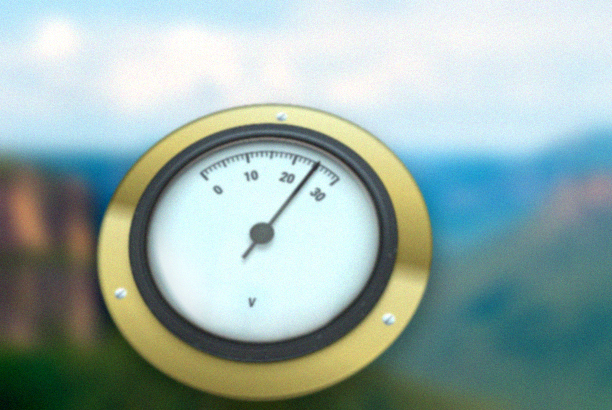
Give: 25 V
